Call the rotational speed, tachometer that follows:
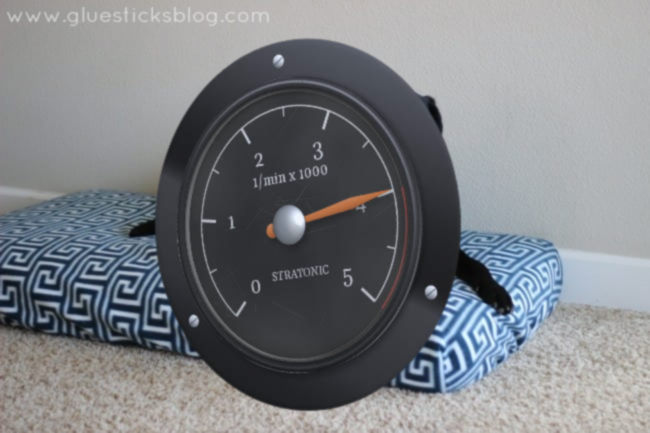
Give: 4000 rpm
